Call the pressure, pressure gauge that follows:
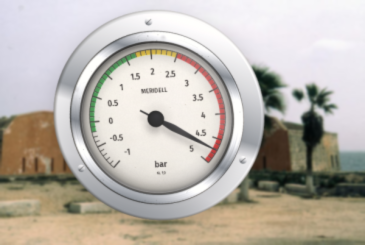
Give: 4.7 bar
